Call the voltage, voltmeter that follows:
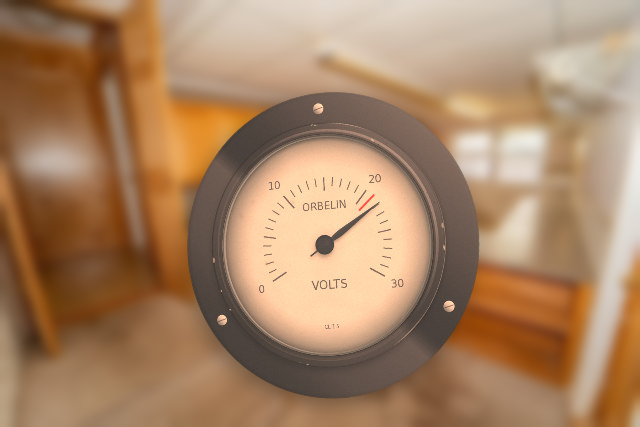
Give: 22 V
